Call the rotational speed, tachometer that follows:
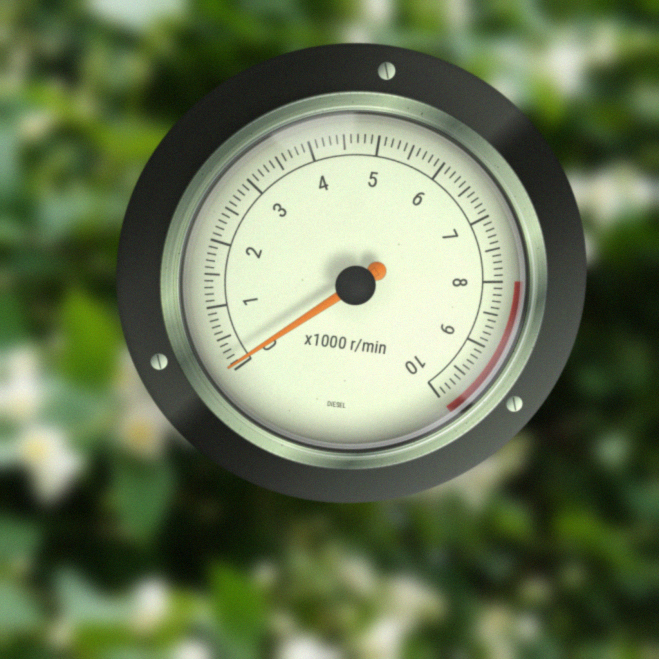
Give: 100 rpm
